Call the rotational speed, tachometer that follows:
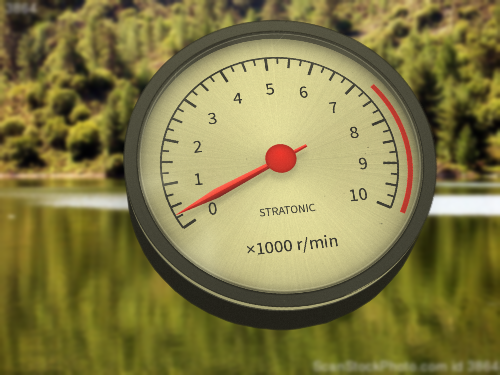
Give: 250 rpm
